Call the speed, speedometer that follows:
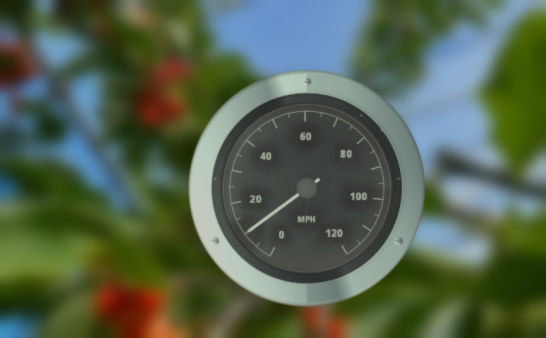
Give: 10 mph
